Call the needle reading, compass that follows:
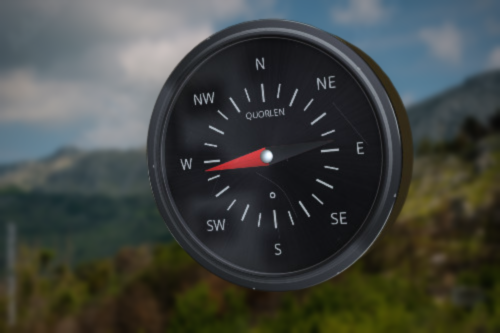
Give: 262.5 °
